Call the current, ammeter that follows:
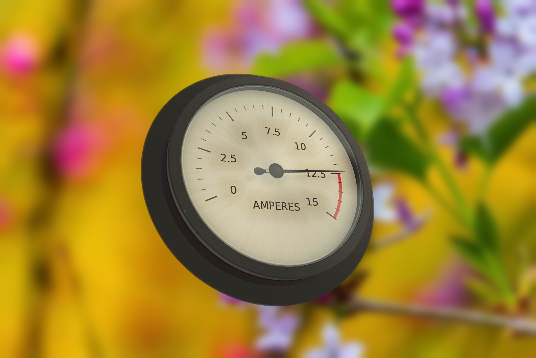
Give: 12.5 A
